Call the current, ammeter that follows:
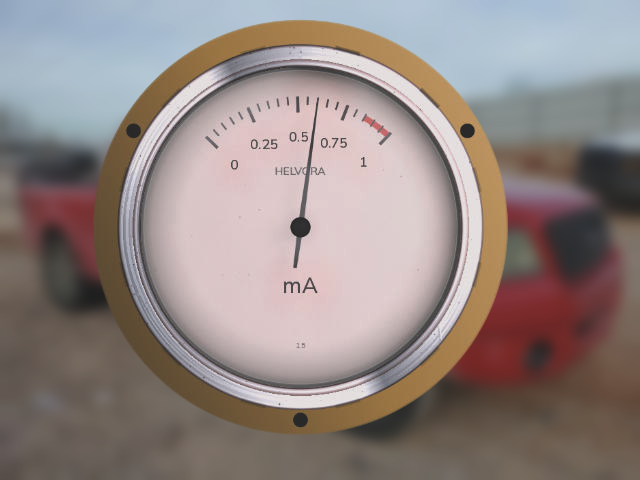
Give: 0.6 mA
